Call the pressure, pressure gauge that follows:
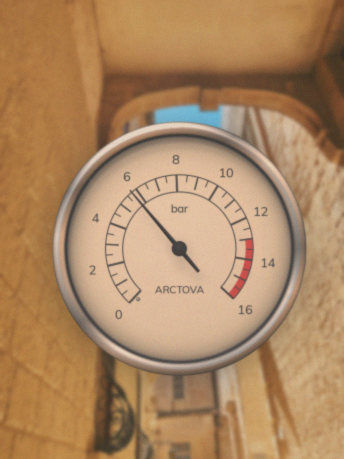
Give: 5.75 bar
